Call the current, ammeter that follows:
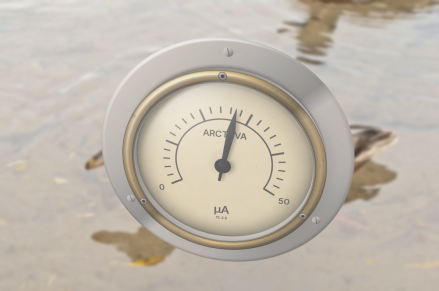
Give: 27 µA
